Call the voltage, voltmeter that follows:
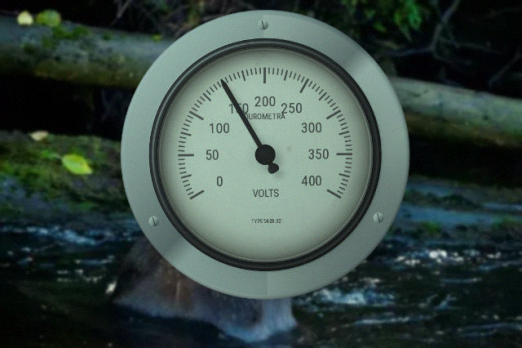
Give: 150 V
